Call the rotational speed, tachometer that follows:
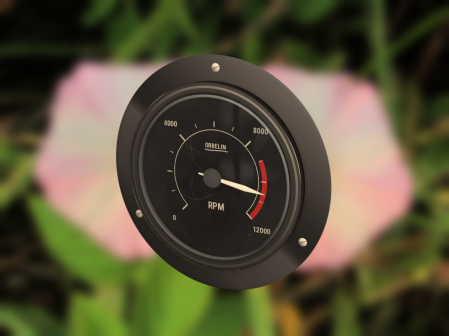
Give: 10500 rpm
